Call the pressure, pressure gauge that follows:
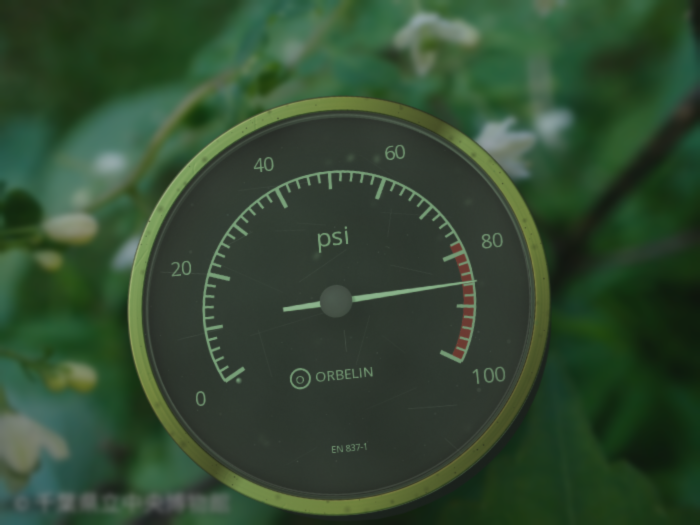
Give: 86 psi
